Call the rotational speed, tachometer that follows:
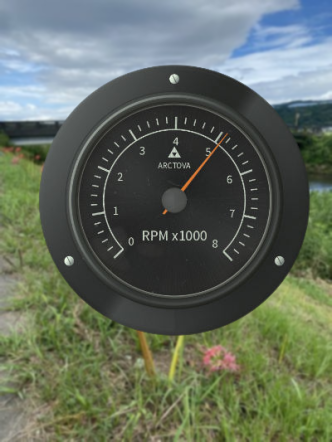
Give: 5100 rpm
